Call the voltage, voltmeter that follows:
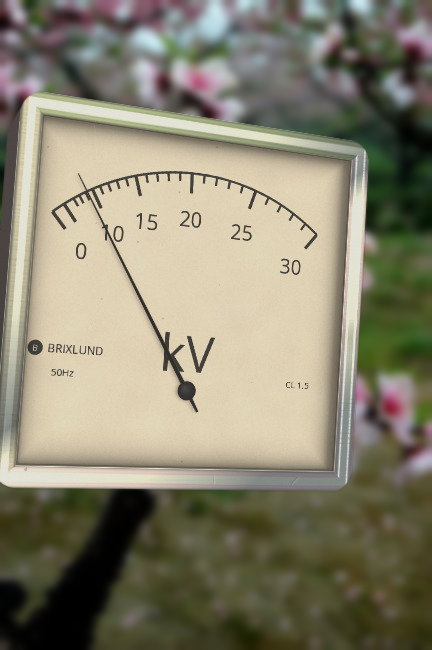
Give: 9 kV
